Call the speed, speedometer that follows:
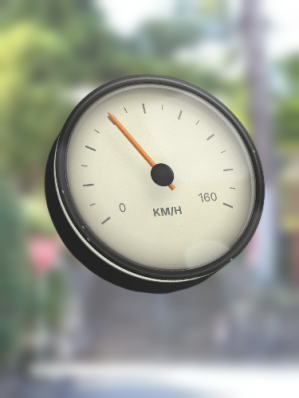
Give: 60 km/h
